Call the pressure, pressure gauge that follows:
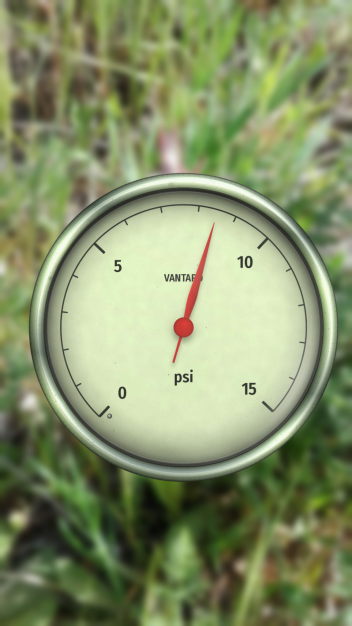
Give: 8.5 psi
